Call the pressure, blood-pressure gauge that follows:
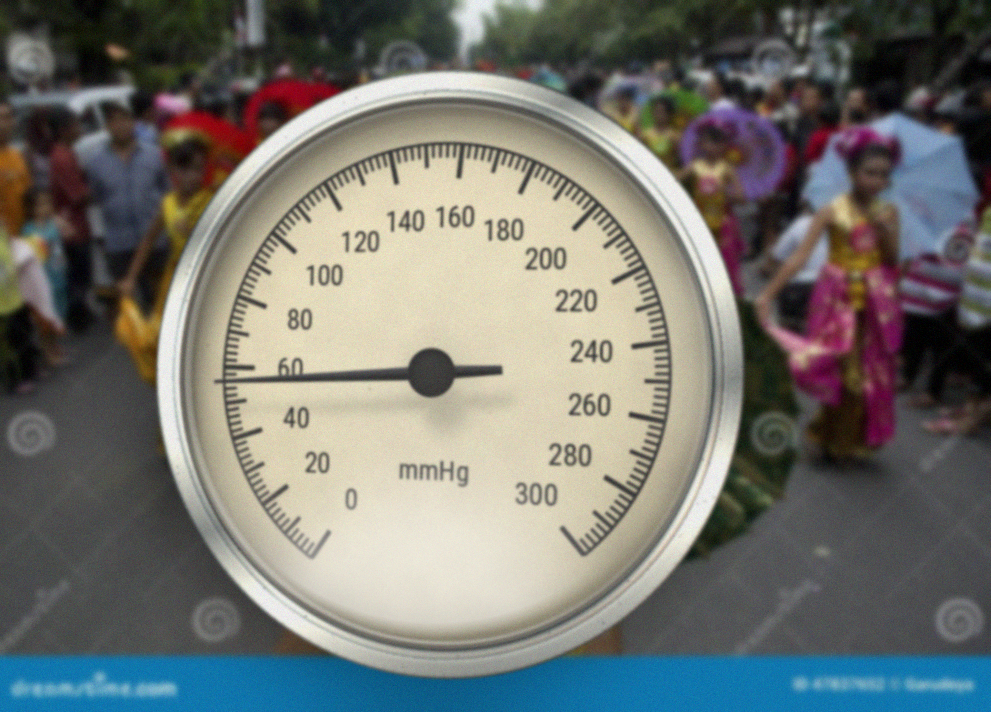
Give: 56 mmHg
